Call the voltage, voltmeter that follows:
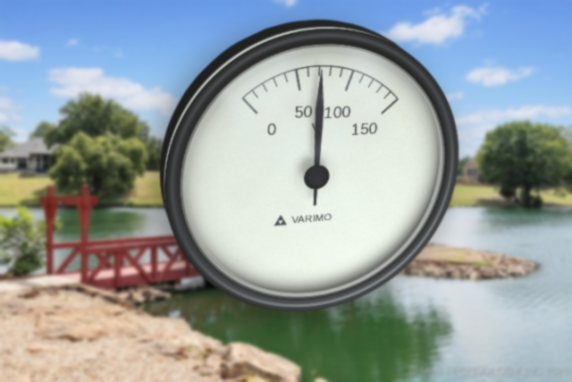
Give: 70 V
